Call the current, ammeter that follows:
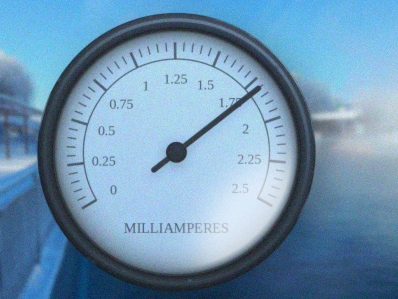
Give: 1.8 mA
